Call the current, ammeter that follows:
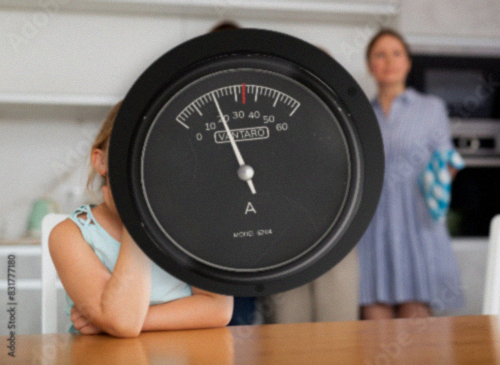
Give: 20 A
